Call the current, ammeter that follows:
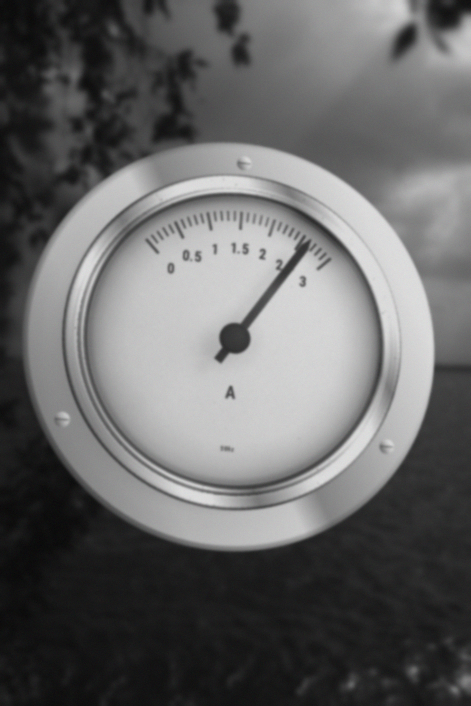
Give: 2.6 A
